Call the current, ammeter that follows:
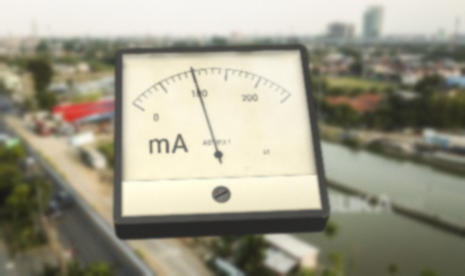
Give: 100 mA
